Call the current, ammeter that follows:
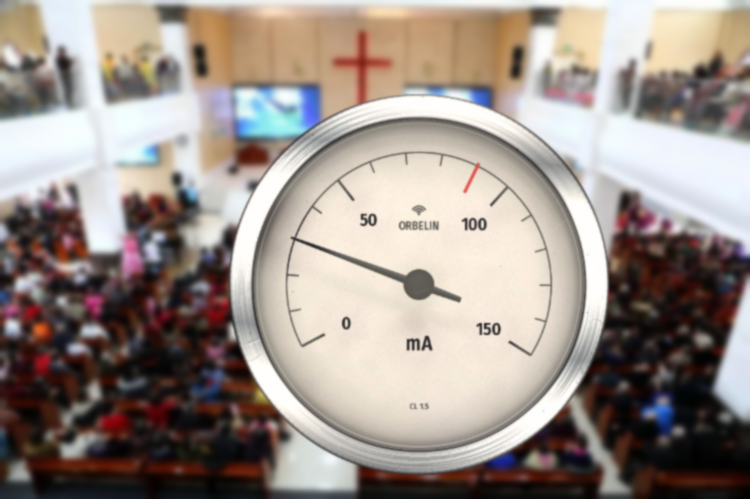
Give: 30 mA
